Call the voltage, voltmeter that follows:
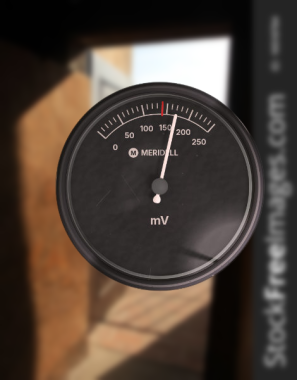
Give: 170 mV
